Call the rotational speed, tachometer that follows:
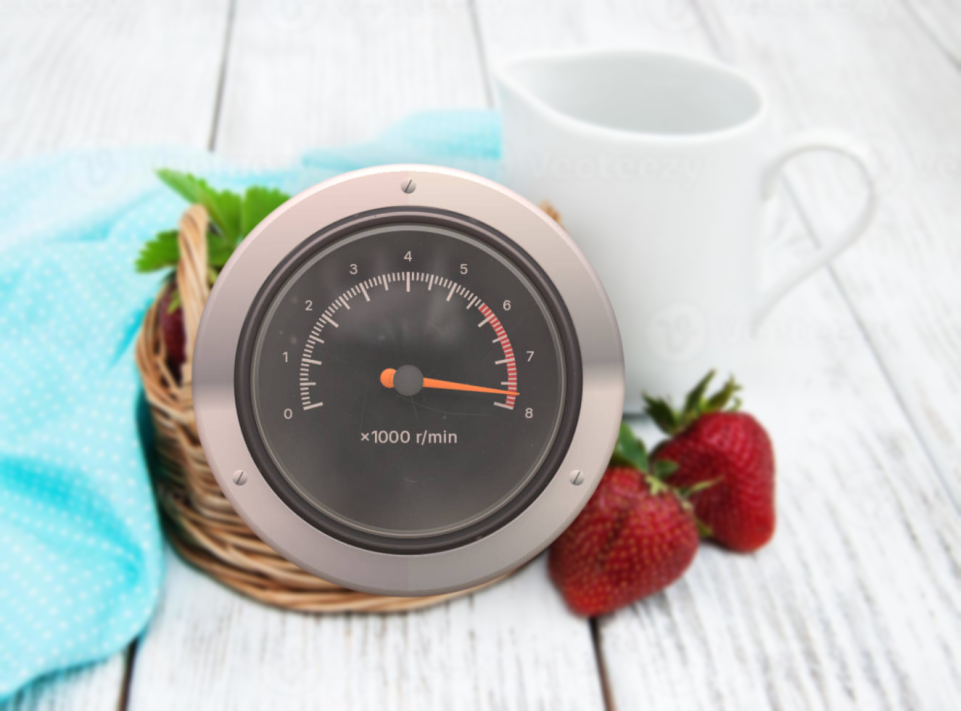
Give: 7700 rpm
